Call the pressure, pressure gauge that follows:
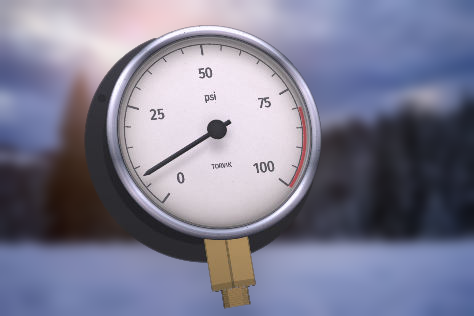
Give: 7.5 psi
